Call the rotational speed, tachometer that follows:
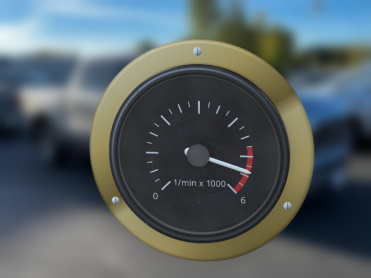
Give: 5375 rpm
